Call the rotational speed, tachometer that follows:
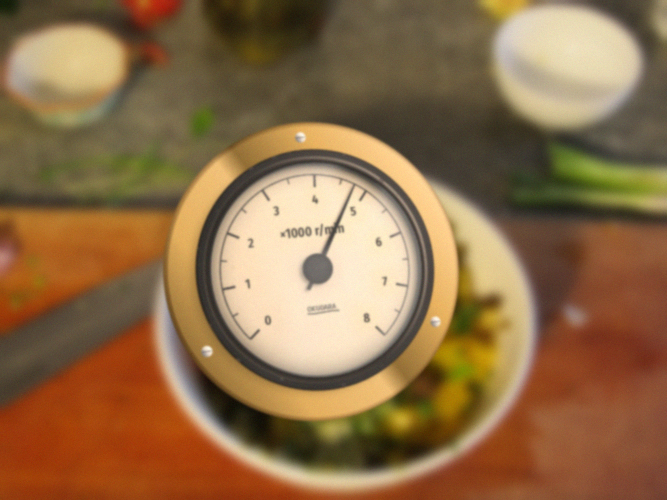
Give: 4750 rpm
